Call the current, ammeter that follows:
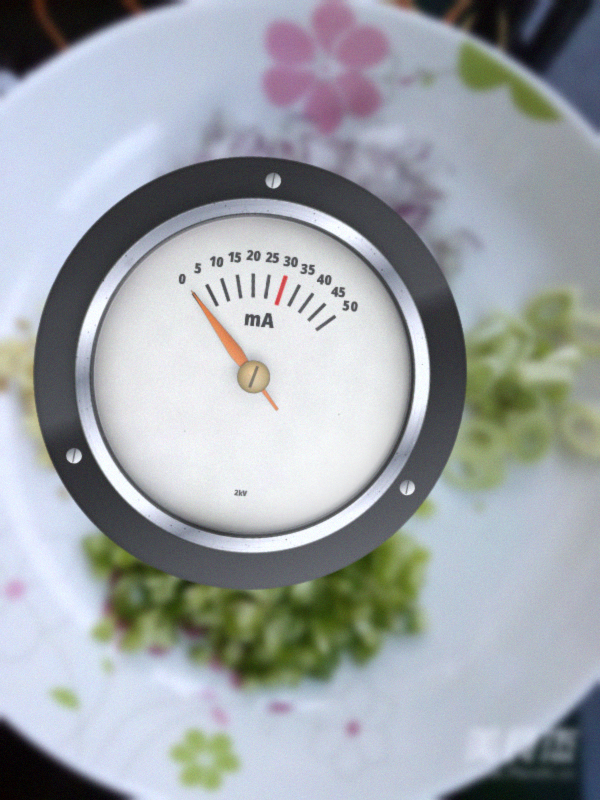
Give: 0 mA
